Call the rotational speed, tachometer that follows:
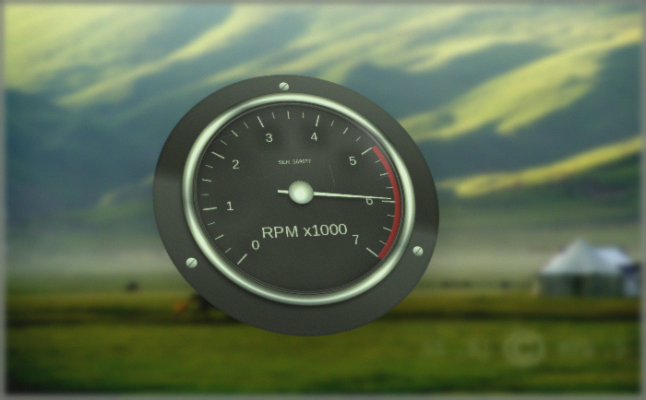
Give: 6000 rpm
